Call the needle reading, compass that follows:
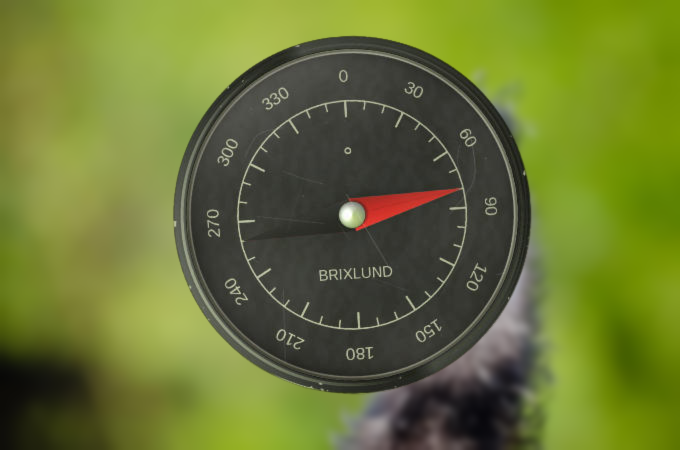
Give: 80 °
